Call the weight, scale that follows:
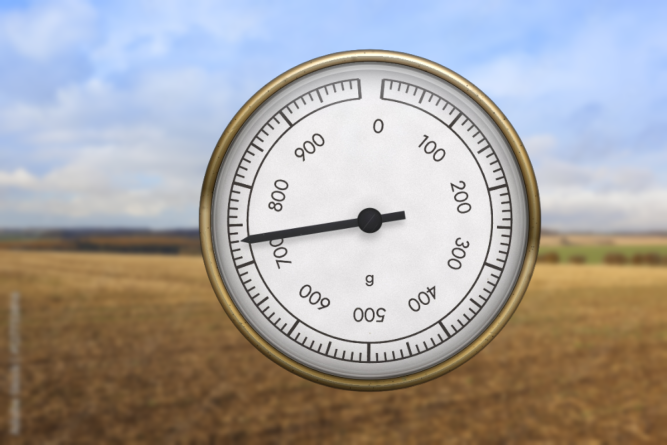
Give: 730 g
